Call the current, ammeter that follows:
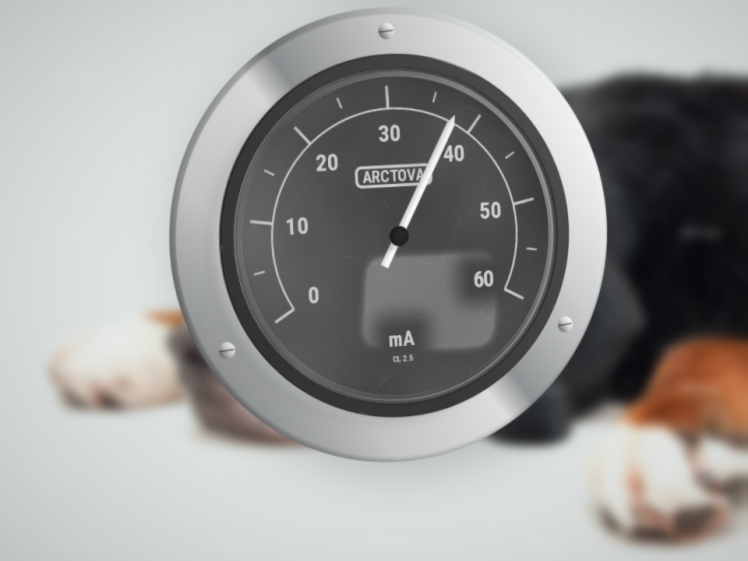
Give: 37.5 mA
